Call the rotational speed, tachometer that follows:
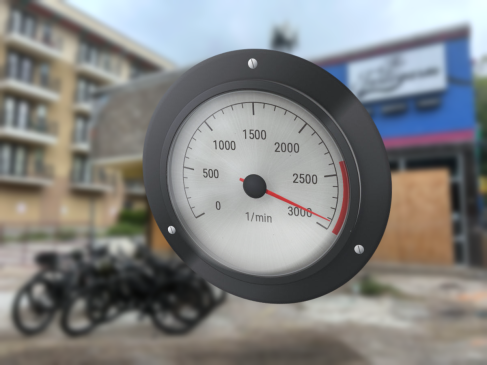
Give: 2900 rpm
